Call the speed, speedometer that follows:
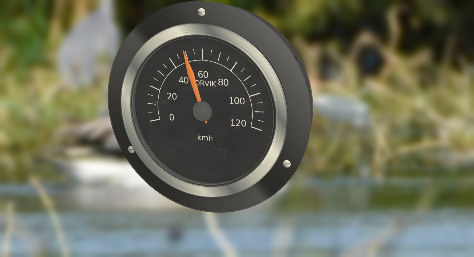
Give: 50 km/h
